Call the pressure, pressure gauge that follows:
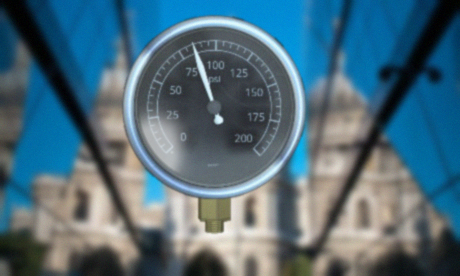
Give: 85 psi
